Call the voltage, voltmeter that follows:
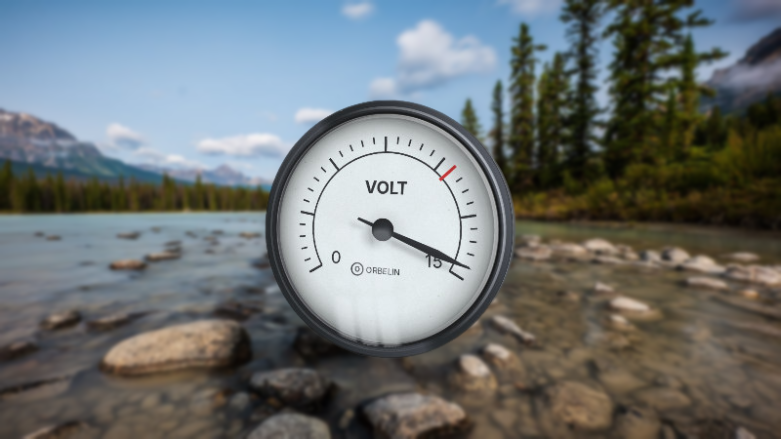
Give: 14.5 V
